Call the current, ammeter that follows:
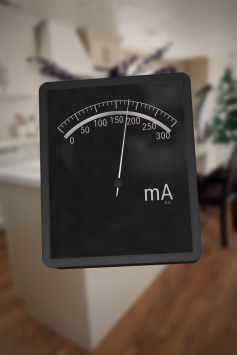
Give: 180 mA
